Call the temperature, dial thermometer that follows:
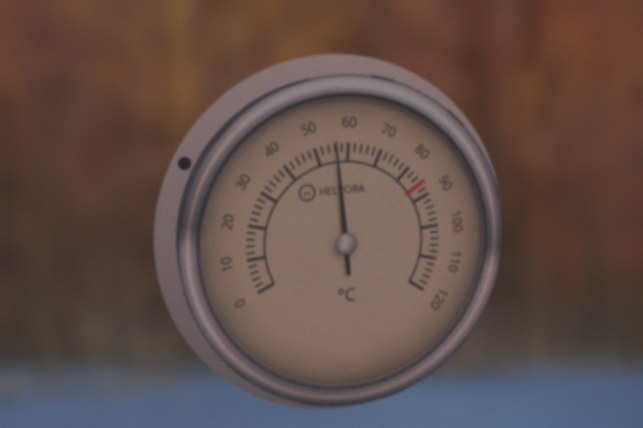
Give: 56 °C
